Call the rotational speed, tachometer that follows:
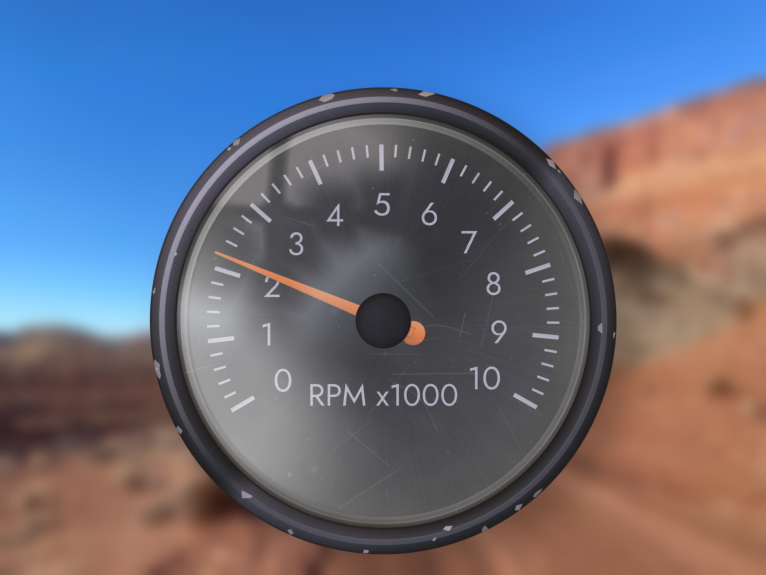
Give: 2200 rpm
